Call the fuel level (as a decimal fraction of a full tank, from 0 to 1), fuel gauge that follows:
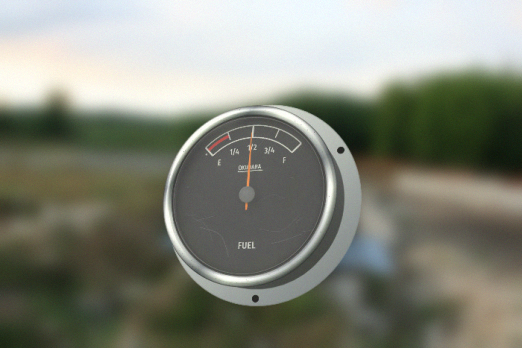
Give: 0.5
